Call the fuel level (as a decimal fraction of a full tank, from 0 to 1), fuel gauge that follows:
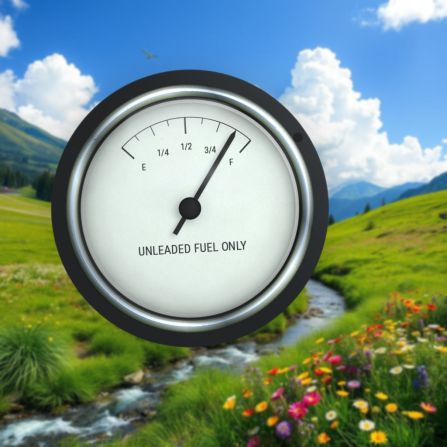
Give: 0.875
